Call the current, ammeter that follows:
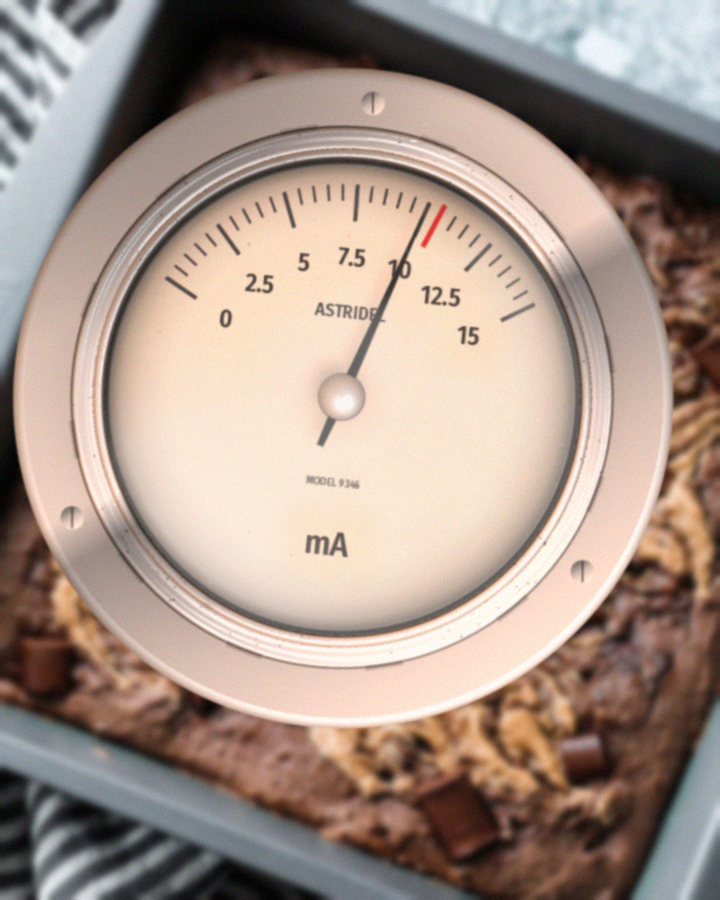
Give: 10 mA
